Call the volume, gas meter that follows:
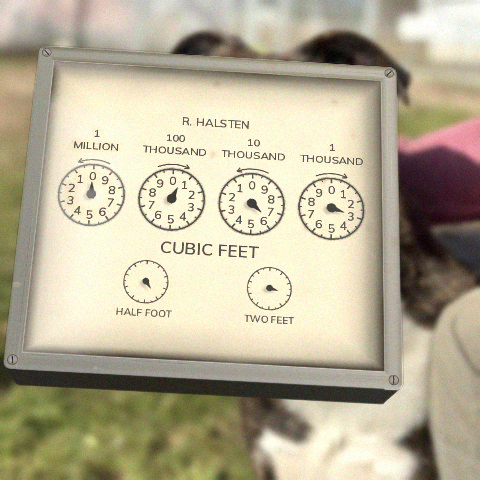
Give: 6300 ft³
